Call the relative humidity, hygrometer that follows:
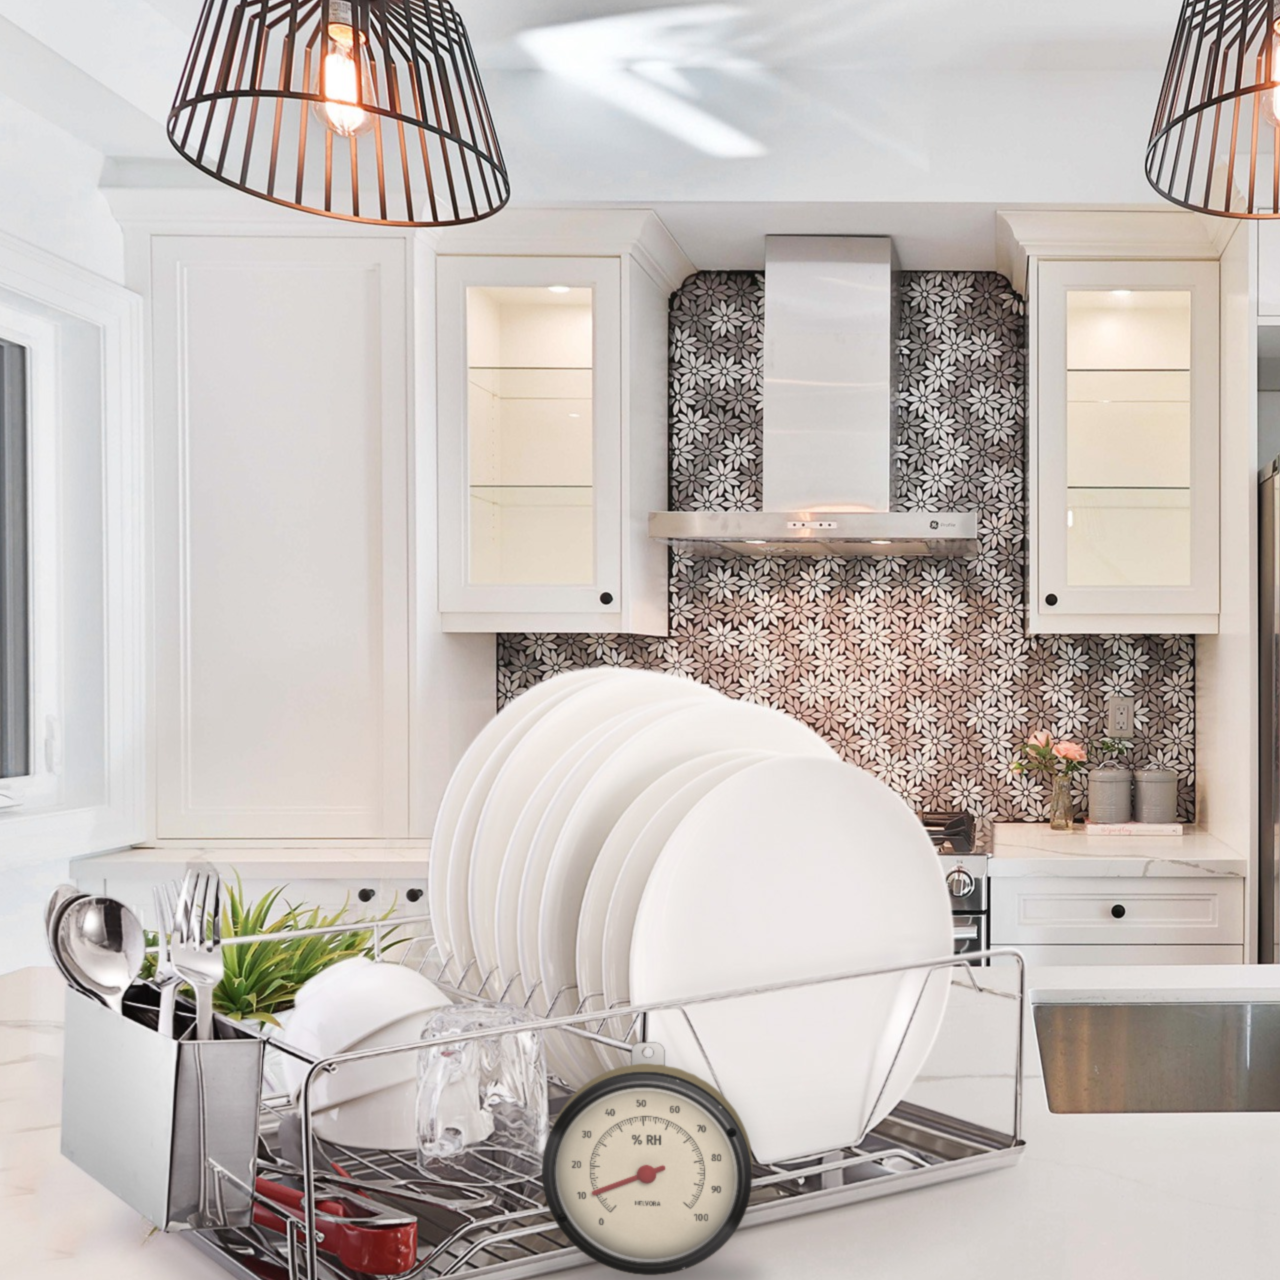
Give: 10 %
